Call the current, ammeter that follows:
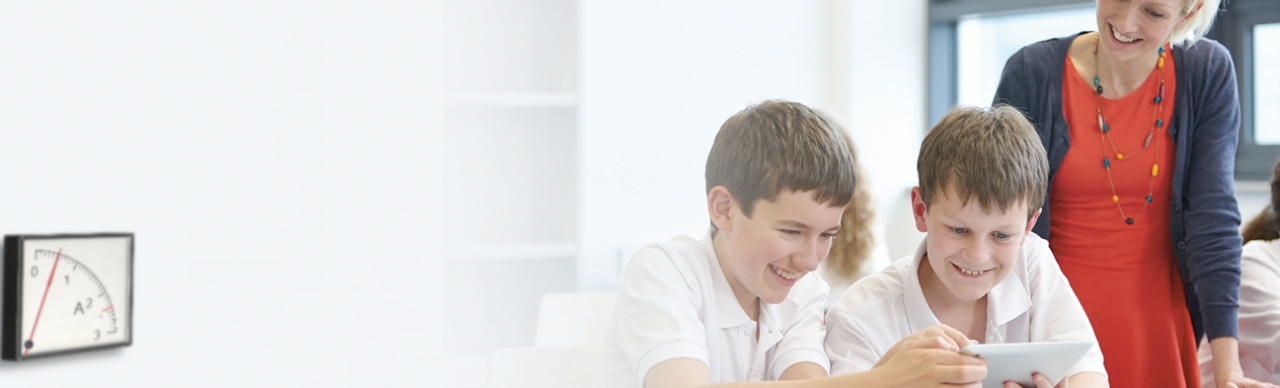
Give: 0.5 A
